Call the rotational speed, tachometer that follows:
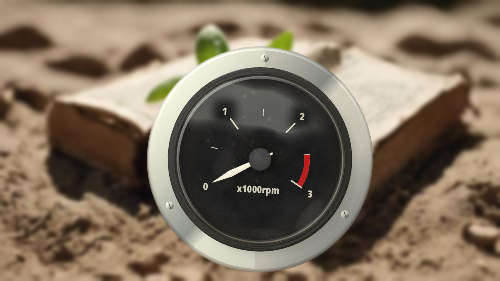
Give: 0 rpm
